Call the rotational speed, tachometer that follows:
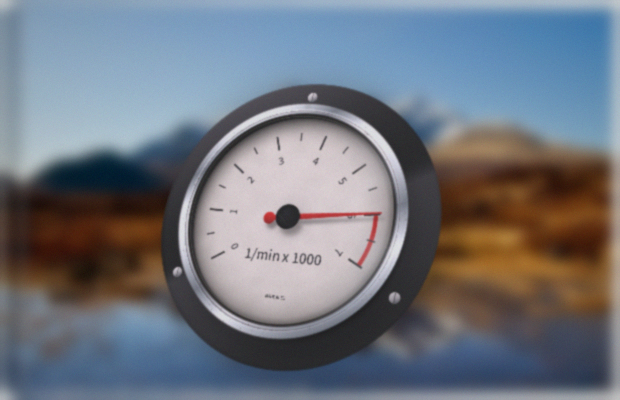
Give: 6000 rpm
